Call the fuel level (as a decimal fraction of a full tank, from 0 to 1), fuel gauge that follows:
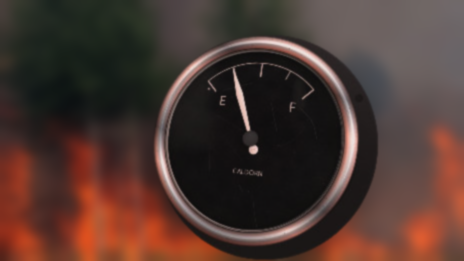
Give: 0.25
